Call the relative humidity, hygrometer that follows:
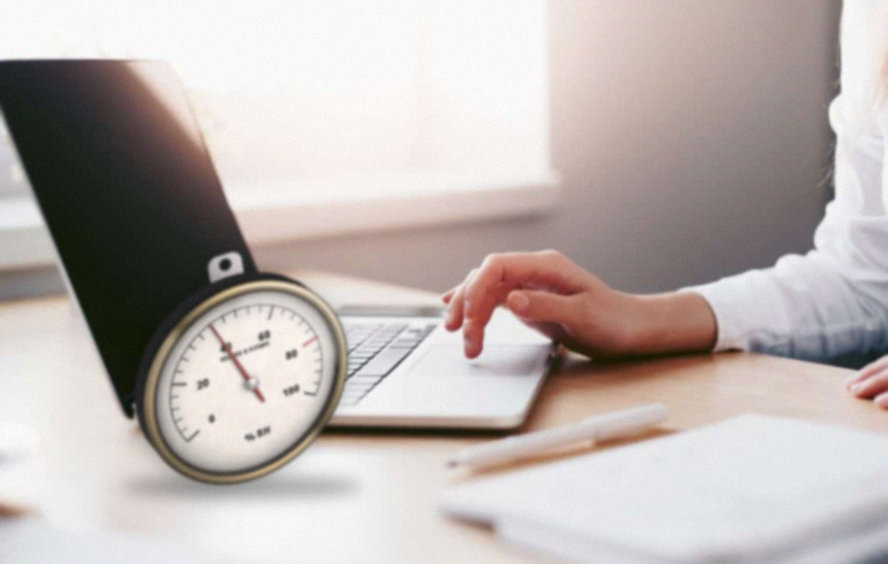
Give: 40 %
